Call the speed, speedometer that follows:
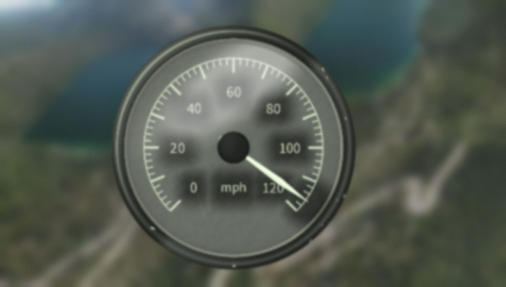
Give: 116 mph
